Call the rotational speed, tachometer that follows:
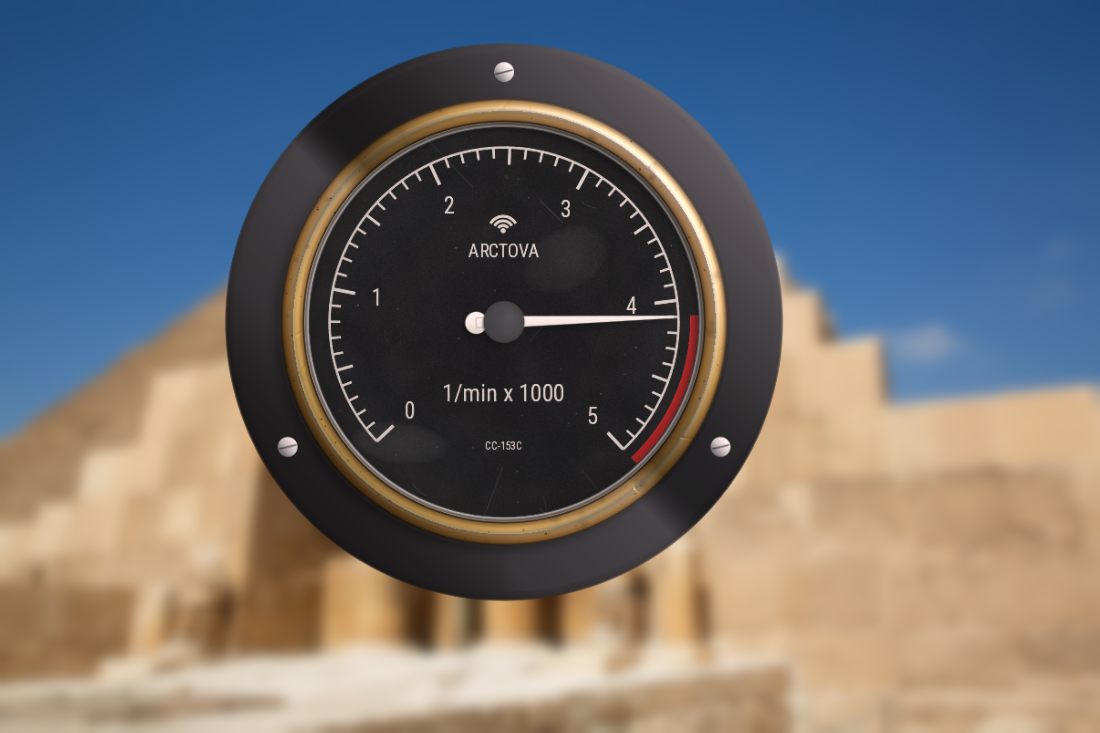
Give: 4100 rpm
